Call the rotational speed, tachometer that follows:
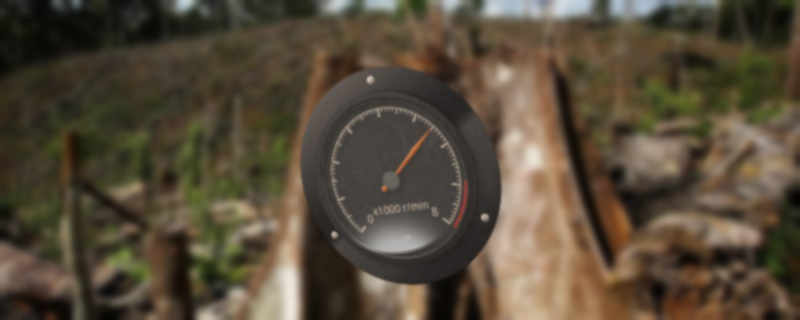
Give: 5500 rpm
